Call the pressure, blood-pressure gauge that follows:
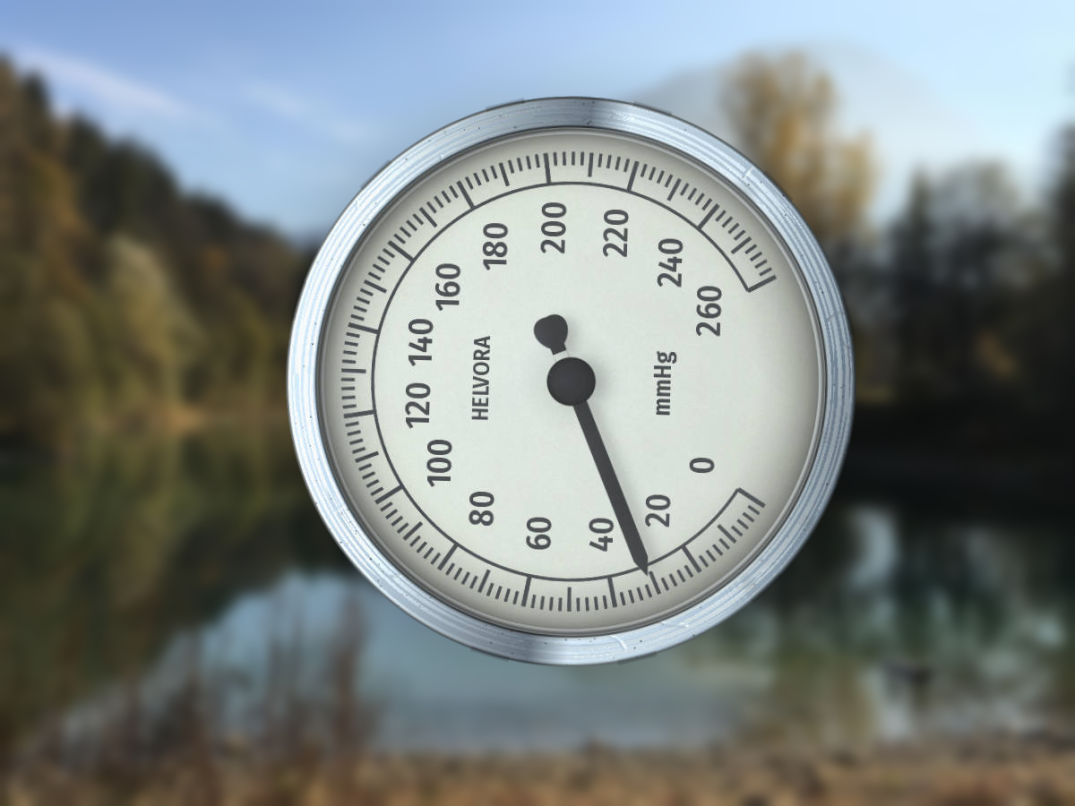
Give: 31 mmHg
